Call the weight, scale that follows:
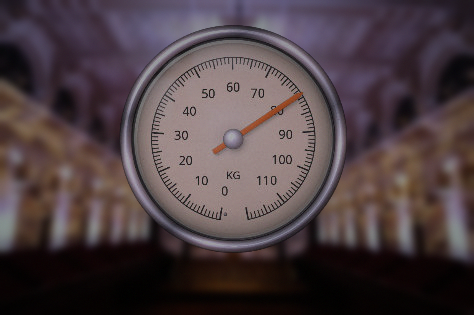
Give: 80 kg
